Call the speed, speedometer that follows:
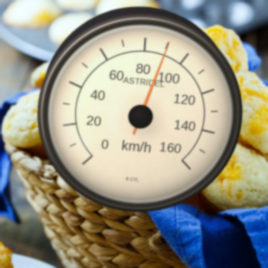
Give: 90 km/h
